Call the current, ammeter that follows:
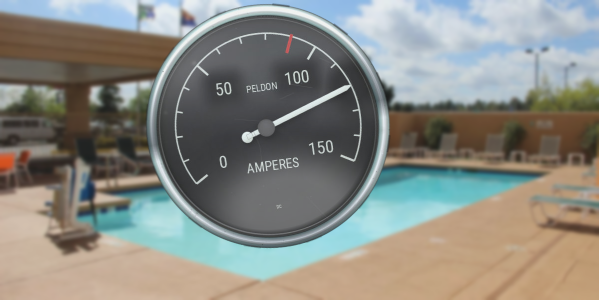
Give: 120 A
